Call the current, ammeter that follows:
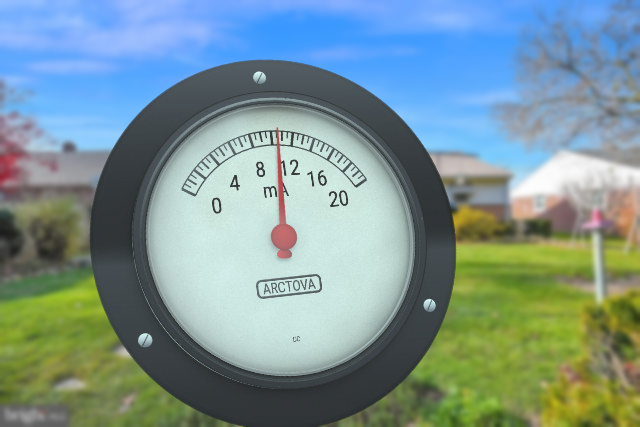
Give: 10.5 mA
